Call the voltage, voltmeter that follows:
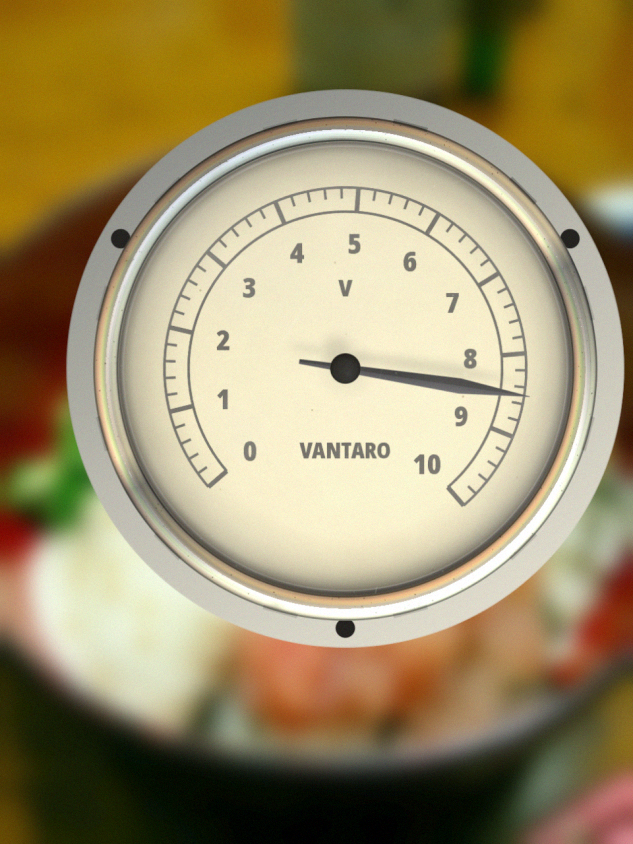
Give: 8.5 V
